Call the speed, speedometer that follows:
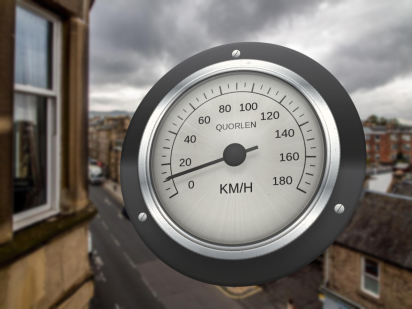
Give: 10 km/h
